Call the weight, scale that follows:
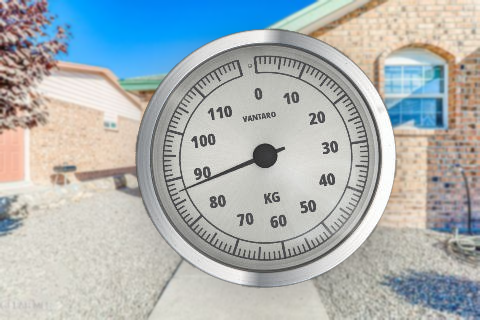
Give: 87 kg
